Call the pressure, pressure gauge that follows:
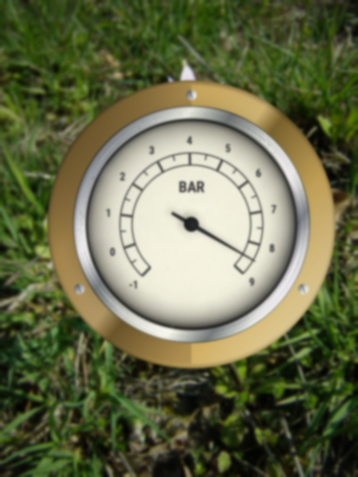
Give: 8.5 bar
